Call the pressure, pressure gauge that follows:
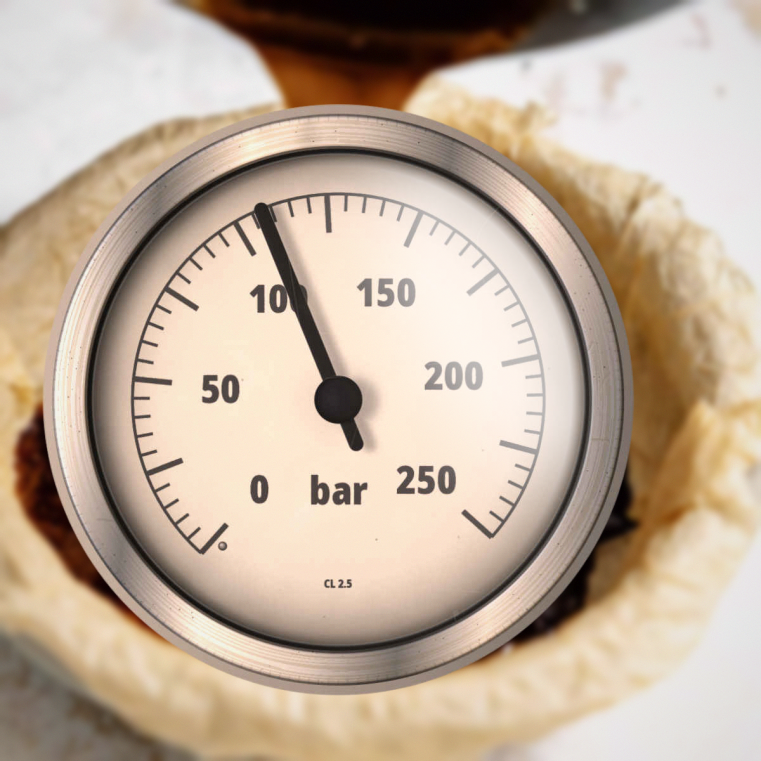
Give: 107.5 bar
